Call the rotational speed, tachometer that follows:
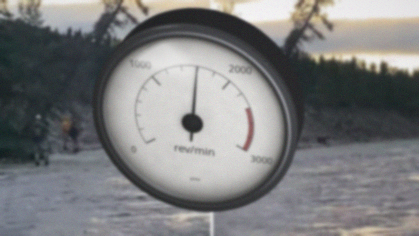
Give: 1600 rpm
